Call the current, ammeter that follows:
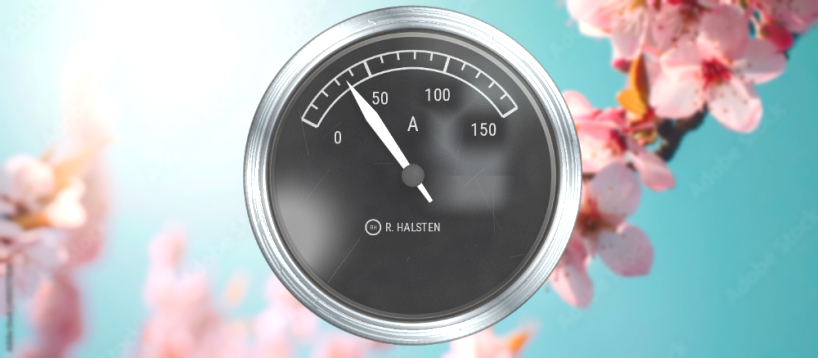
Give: 35 A
